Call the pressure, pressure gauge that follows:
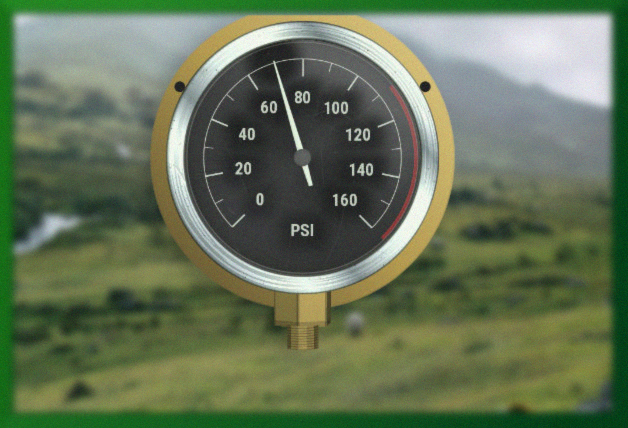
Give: 70 psi
